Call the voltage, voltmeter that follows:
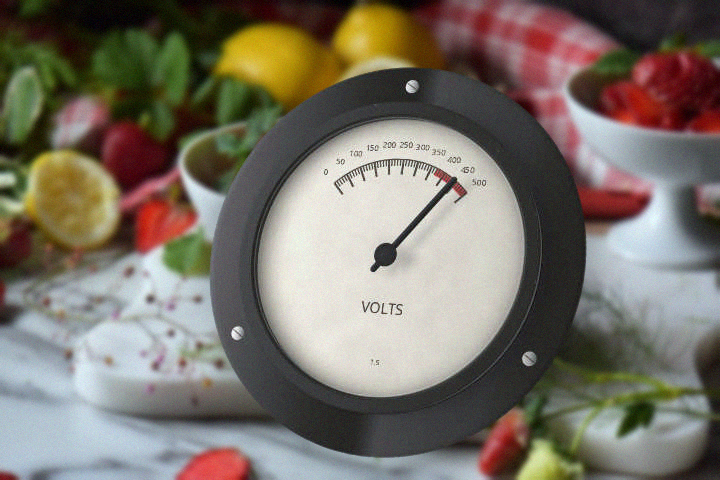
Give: 450 V
